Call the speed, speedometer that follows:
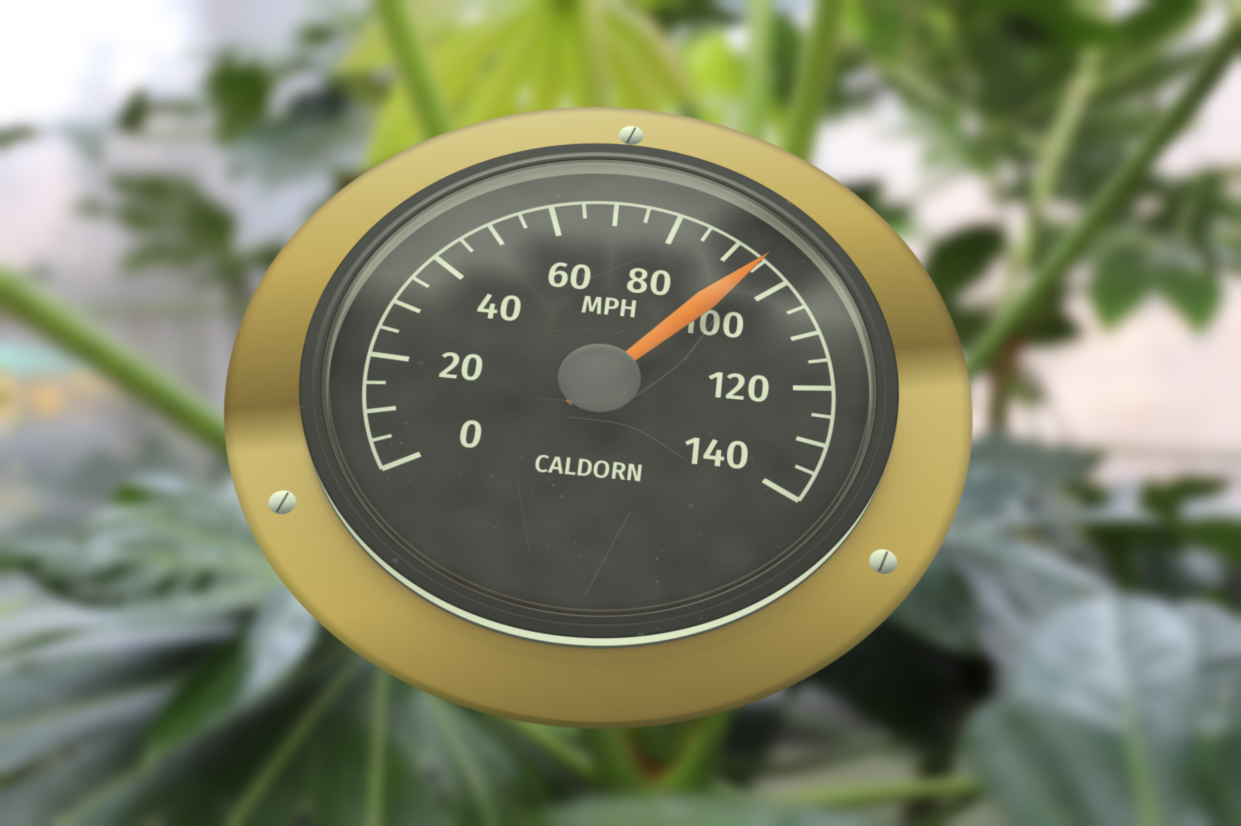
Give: 95 mph
